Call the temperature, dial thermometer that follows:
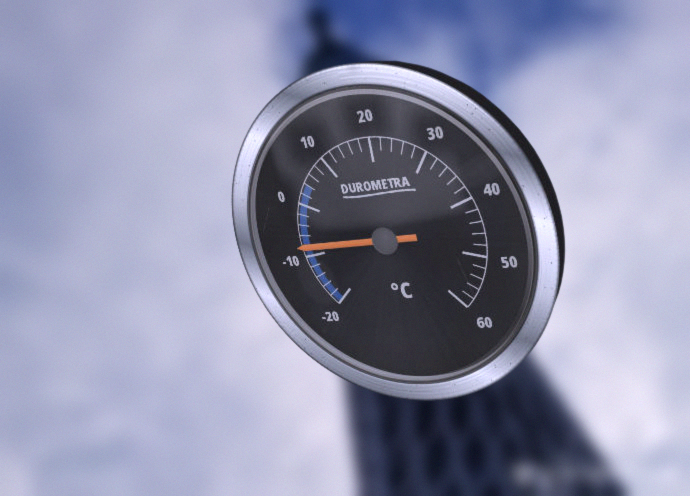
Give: -8 °C
